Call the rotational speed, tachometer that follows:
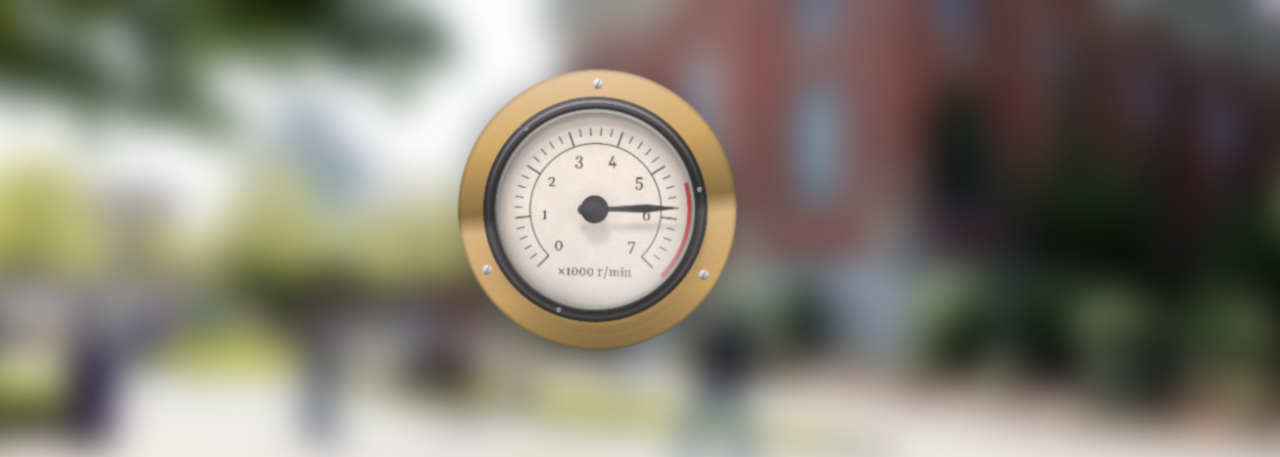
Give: 5800 rpm
